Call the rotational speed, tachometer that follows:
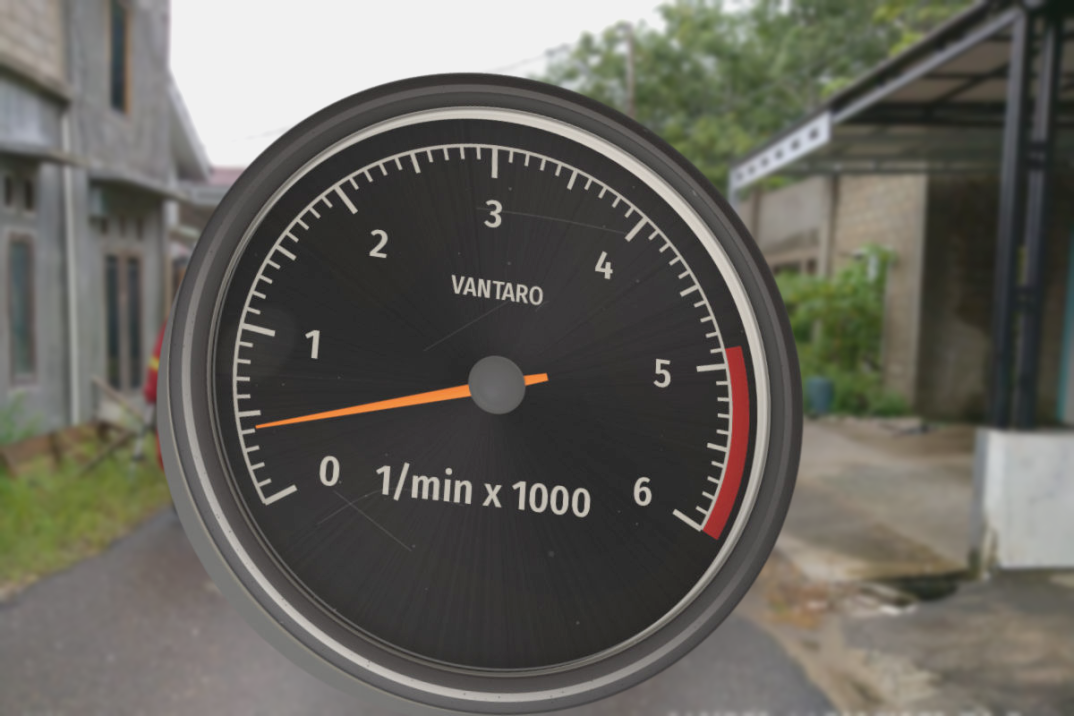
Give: 400 rpm
